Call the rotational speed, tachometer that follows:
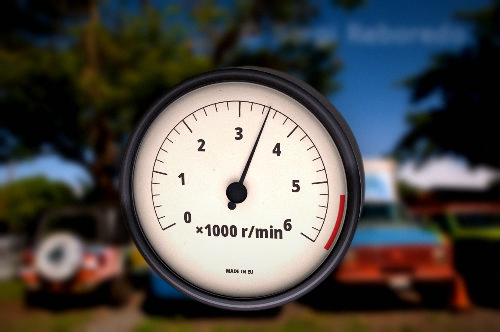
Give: 3500 rpm
